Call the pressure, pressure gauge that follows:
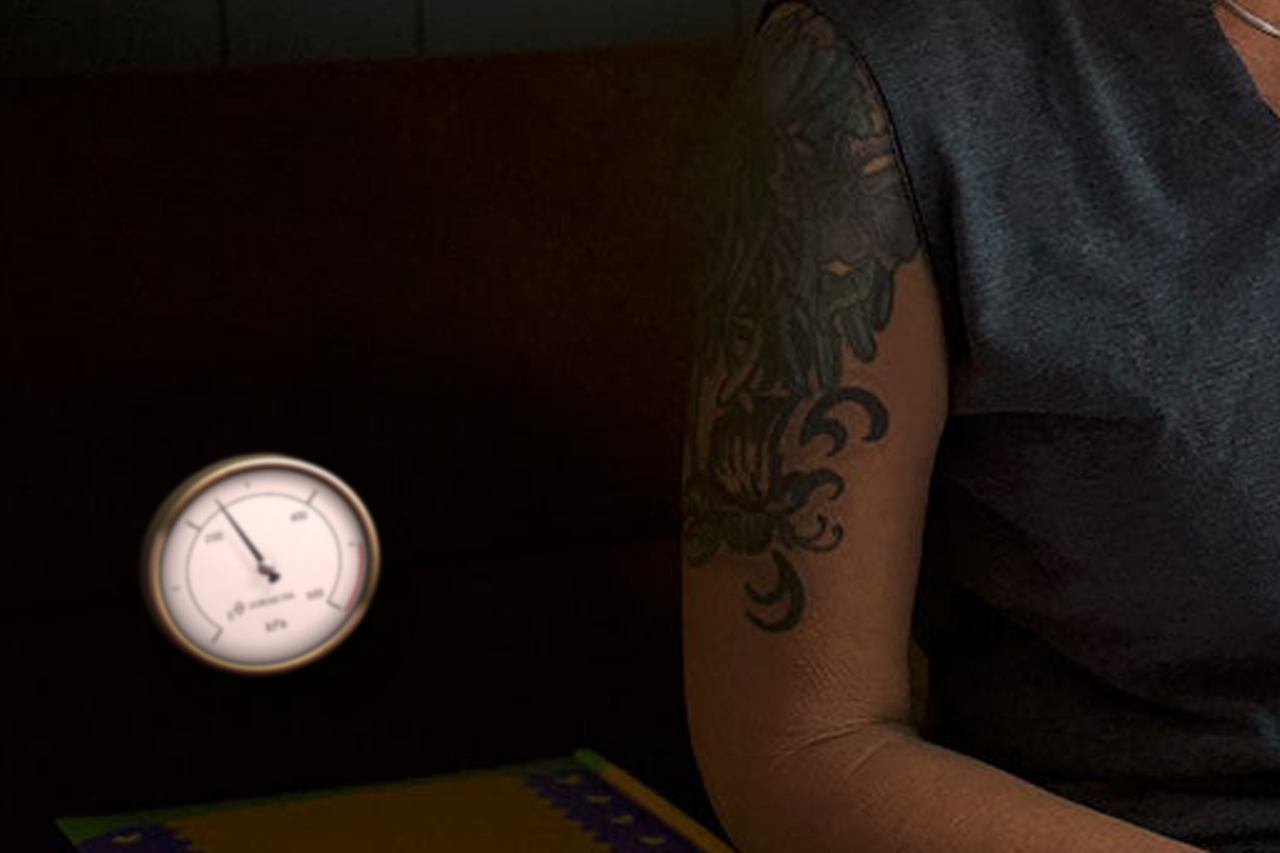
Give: 250 kPa
